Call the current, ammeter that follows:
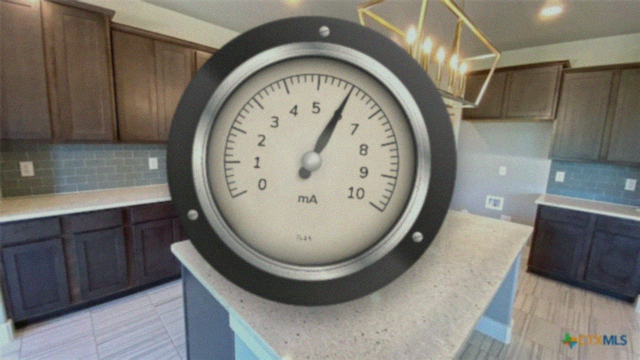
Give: 6 mA
